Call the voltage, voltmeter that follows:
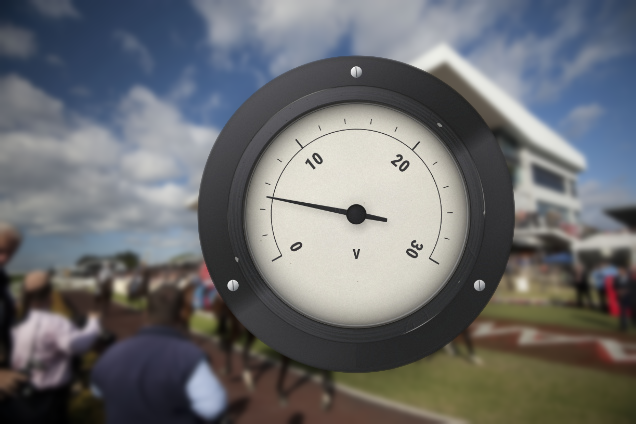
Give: 5 V
